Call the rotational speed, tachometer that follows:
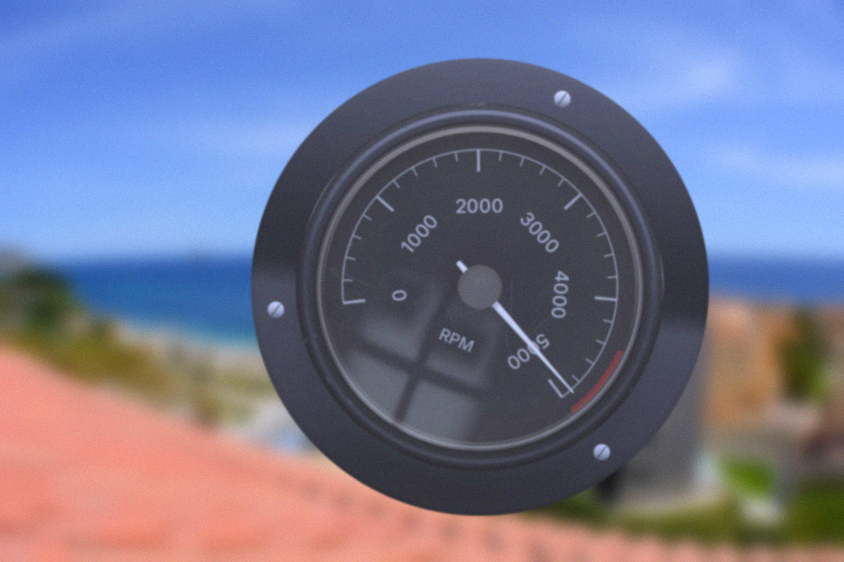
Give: 4900 rpm
